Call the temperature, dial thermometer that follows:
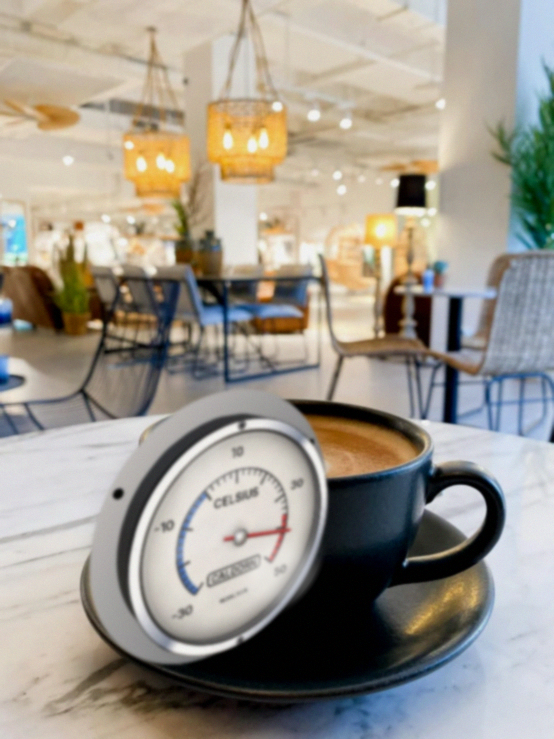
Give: 40 °C
